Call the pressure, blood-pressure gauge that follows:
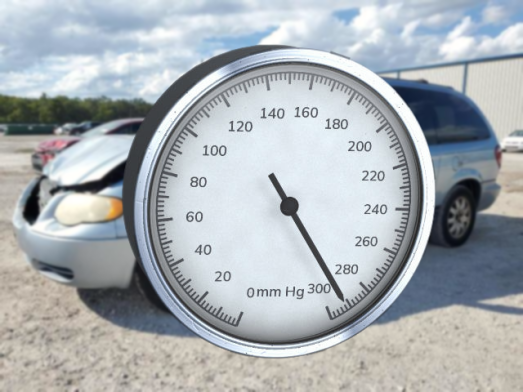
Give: 292 mmHg
